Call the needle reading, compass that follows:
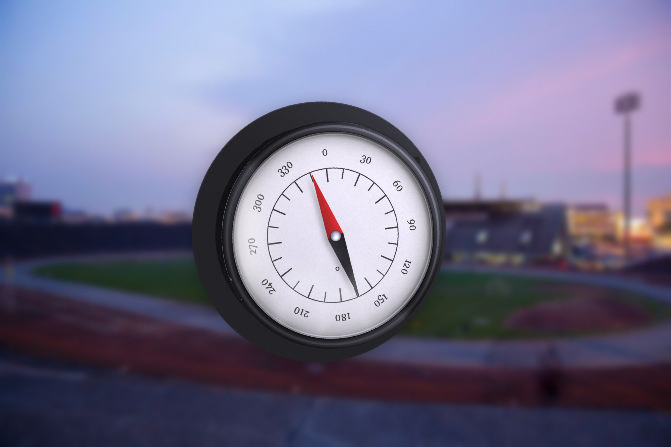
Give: 345 °
